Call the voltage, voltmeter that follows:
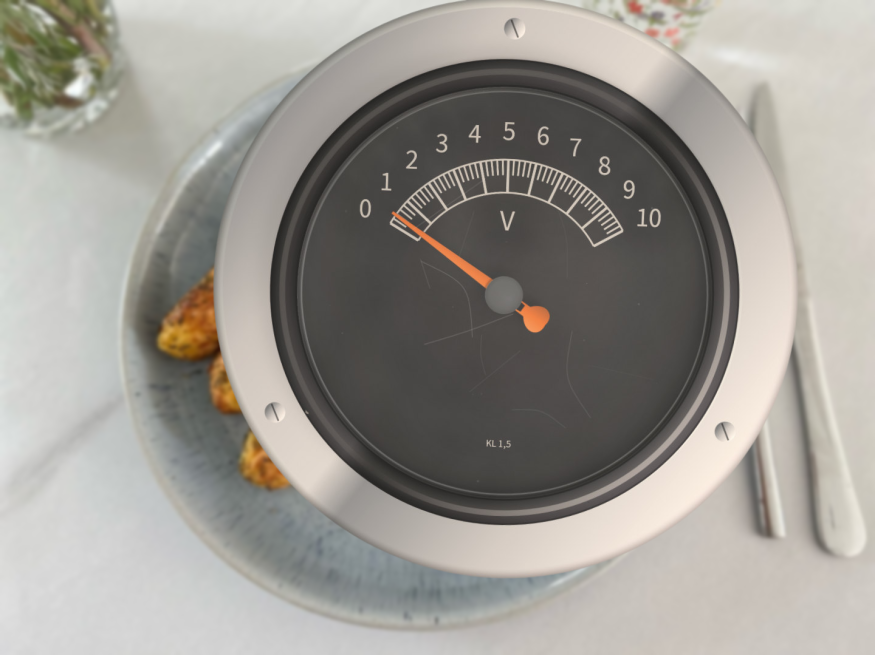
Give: 0.4 V
